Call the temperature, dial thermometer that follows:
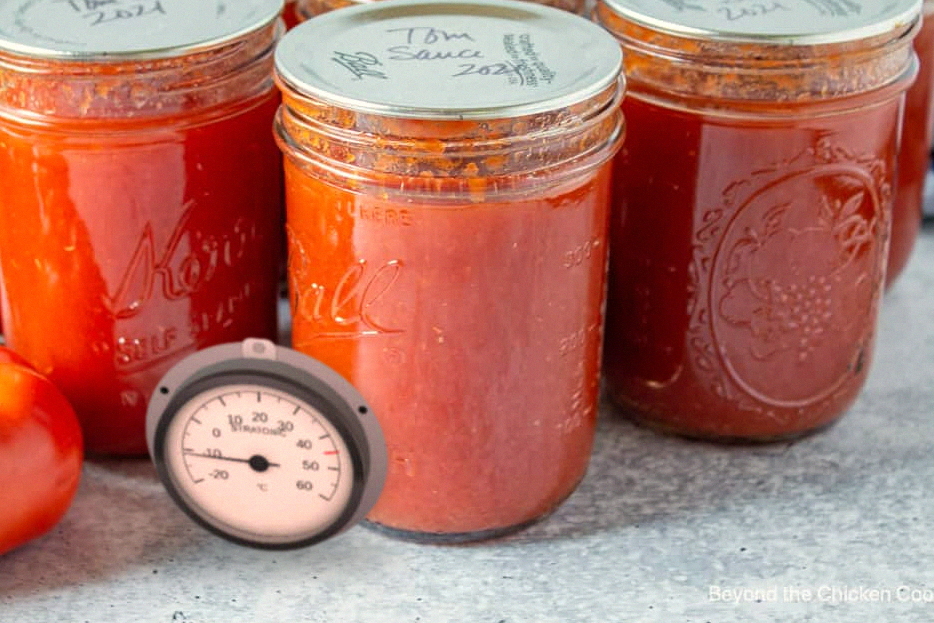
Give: -10 °C
